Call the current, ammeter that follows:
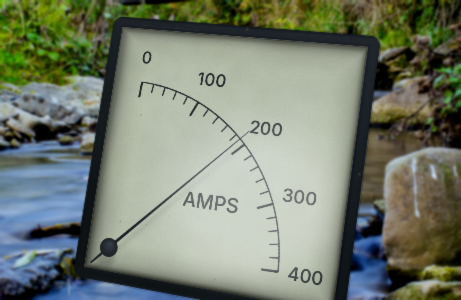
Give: 190 A
